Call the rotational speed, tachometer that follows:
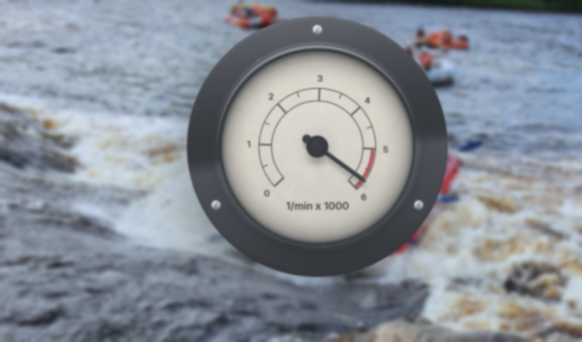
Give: 5750 rpm
